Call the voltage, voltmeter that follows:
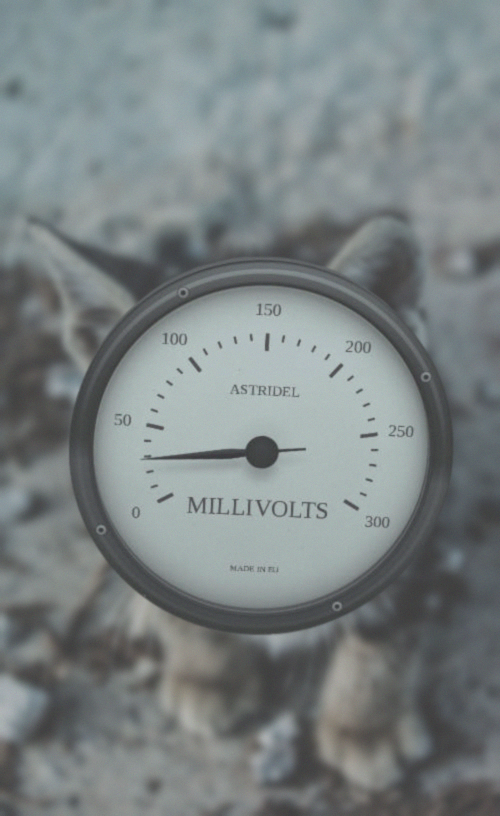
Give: 30 mV
